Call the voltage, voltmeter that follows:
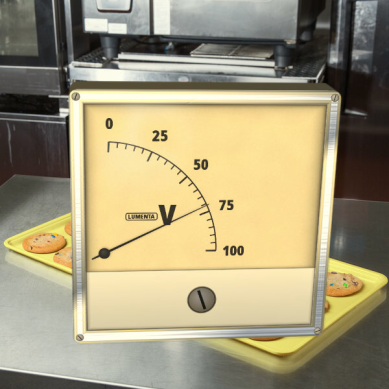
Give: 70 V
